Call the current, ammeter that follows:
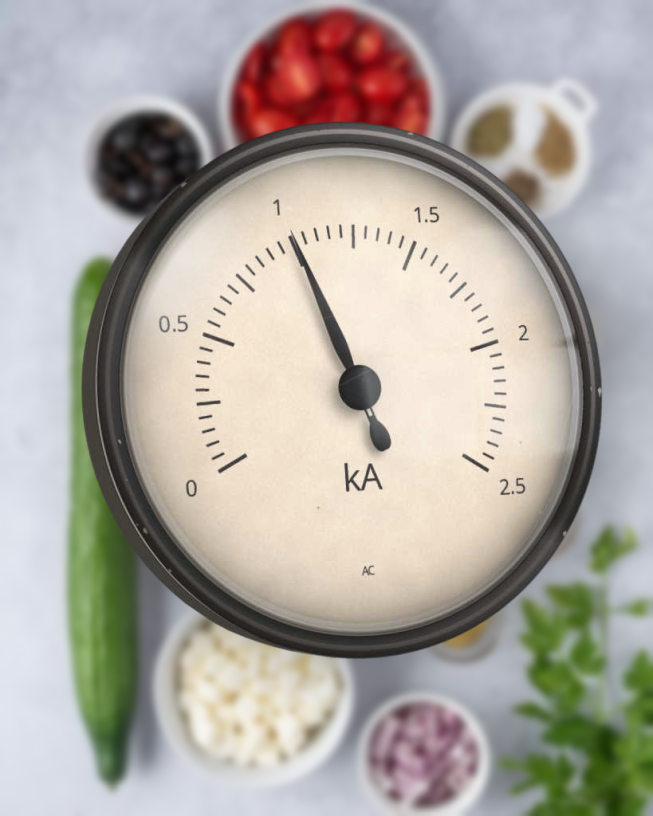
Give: 1 kA
